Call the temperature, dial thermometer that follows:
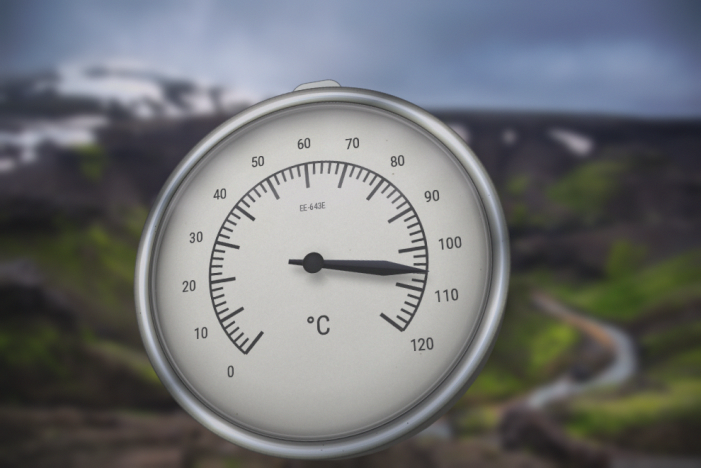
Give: 106 °C
